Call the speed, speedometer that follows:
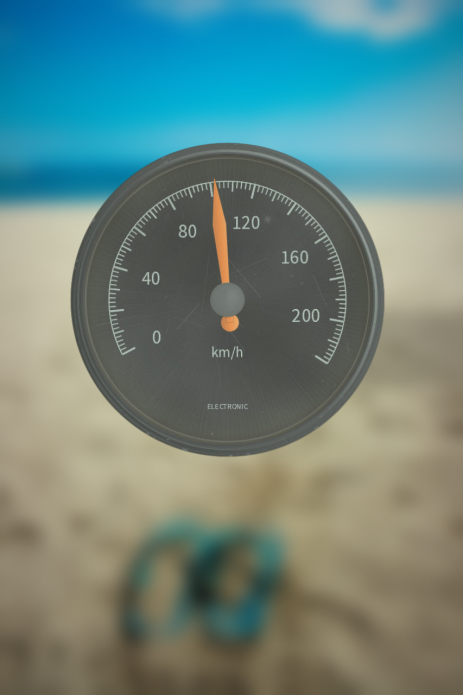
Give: 102 km/h
